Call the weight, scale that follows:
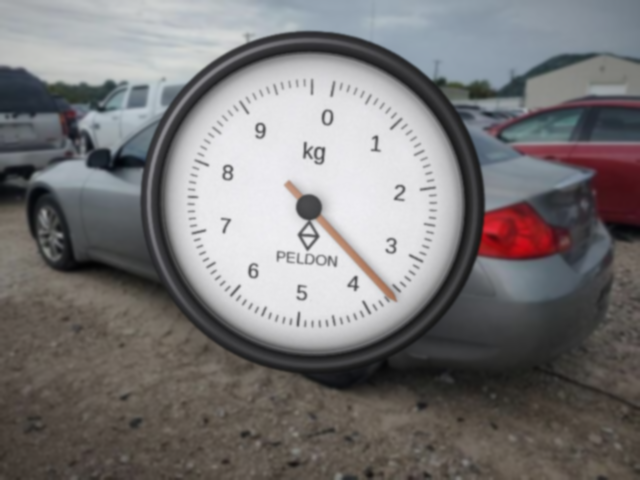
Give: 3.6 kg
